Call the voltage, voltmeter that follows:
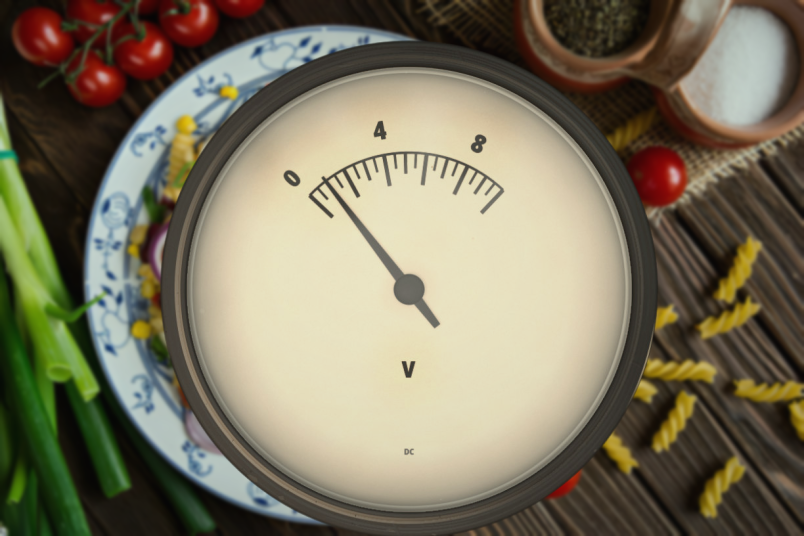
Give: 1 V
